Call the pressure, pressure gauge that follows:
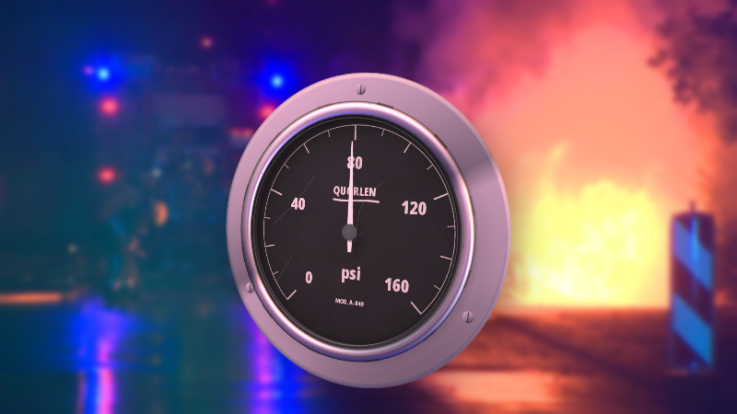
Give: 80 psi
